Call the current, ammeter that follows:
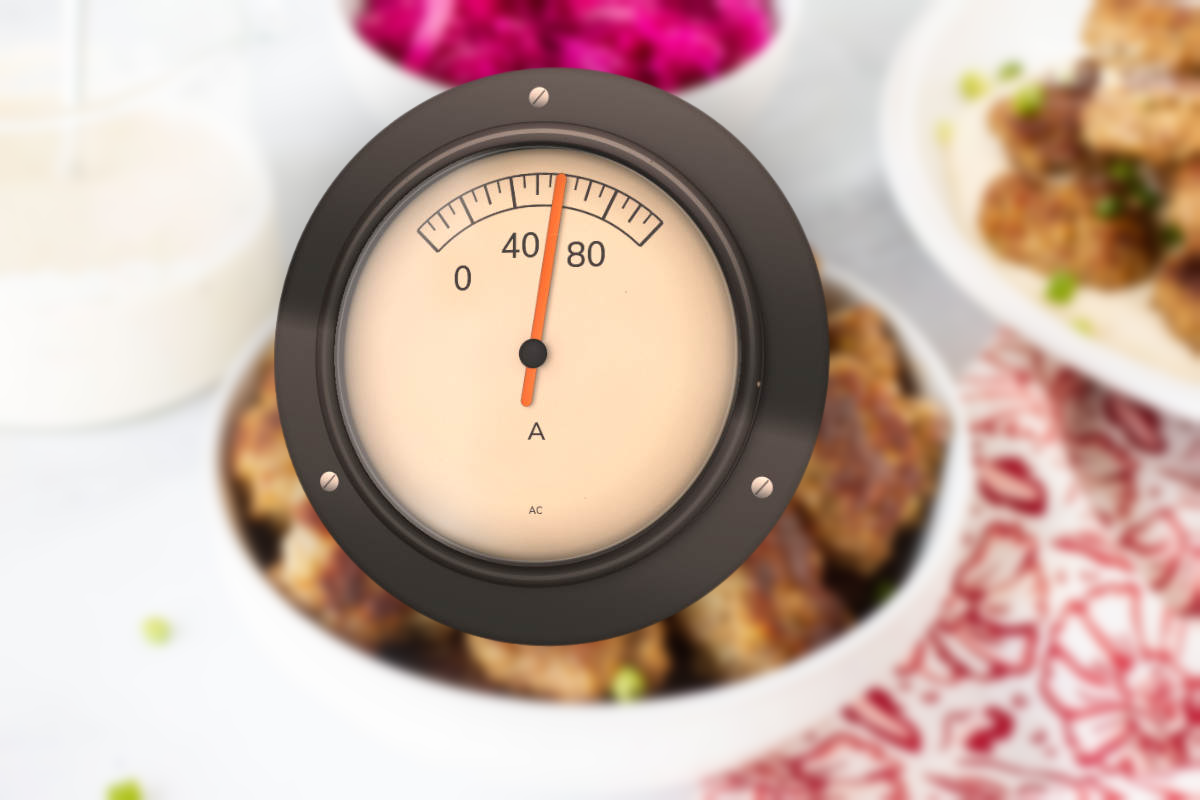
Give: 60 A
